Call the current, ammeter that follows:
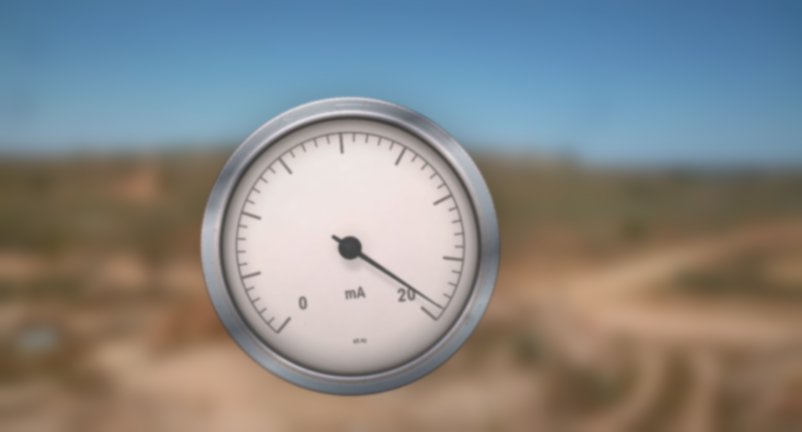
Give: 19.5 mA
